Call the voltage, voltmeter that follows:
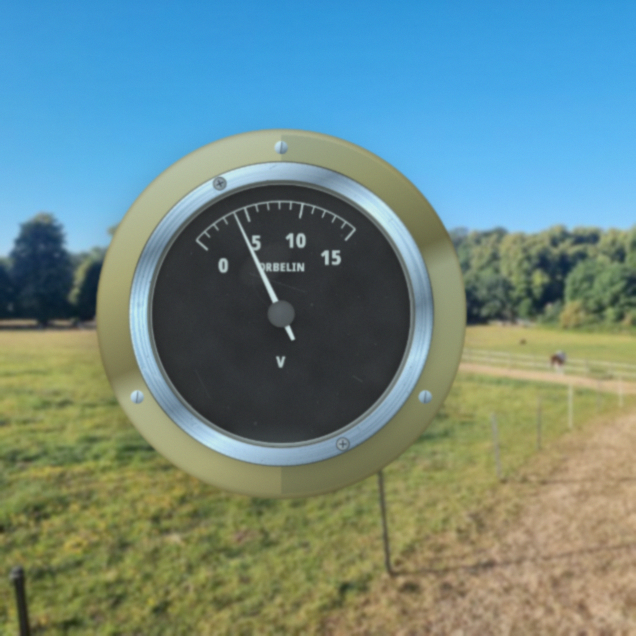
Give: 4 V
